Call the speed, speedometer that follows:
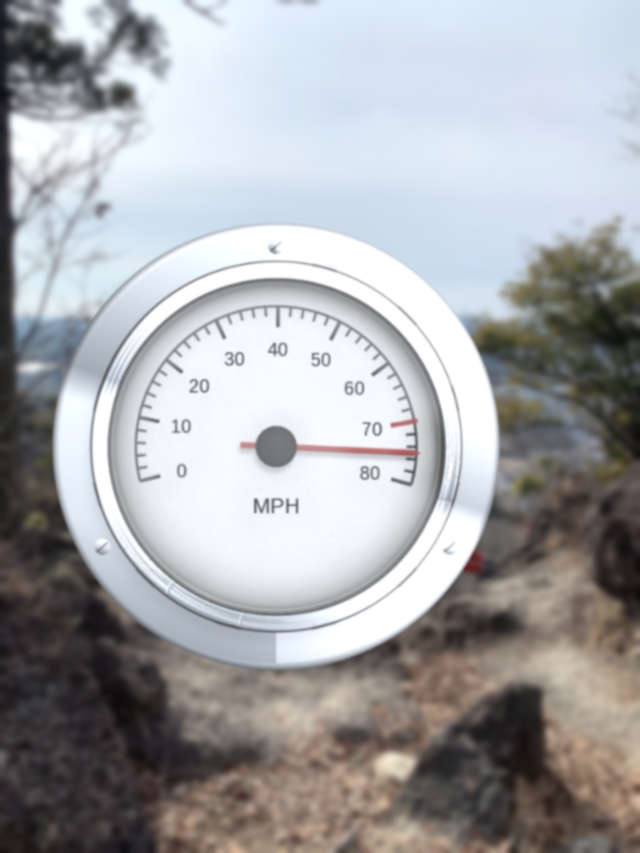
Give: 75 mph
